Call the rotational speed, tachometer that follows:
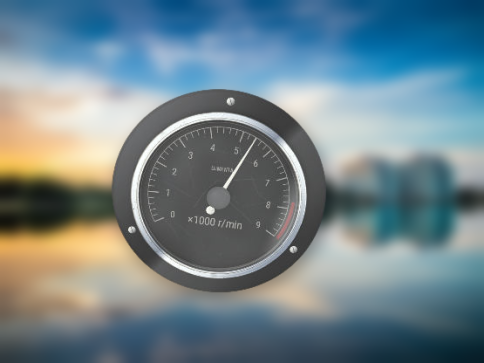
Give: 5400 rpm
